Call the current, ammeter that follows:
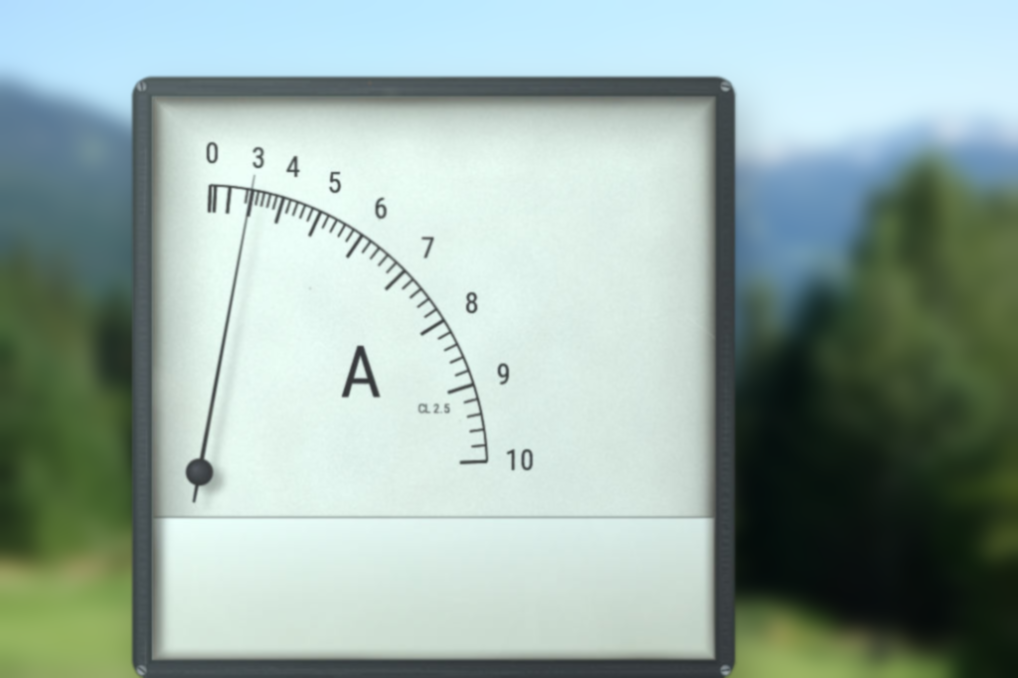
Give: 3 A
